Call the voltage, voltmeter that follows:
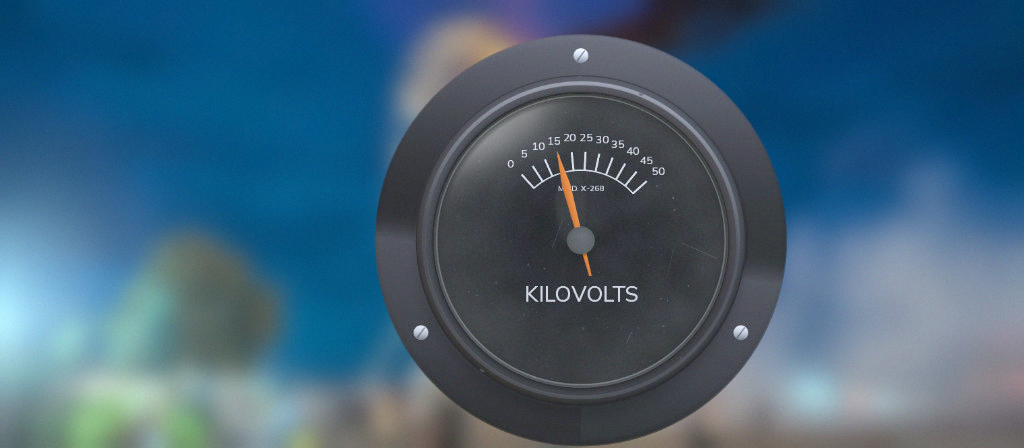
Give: 15 kV
